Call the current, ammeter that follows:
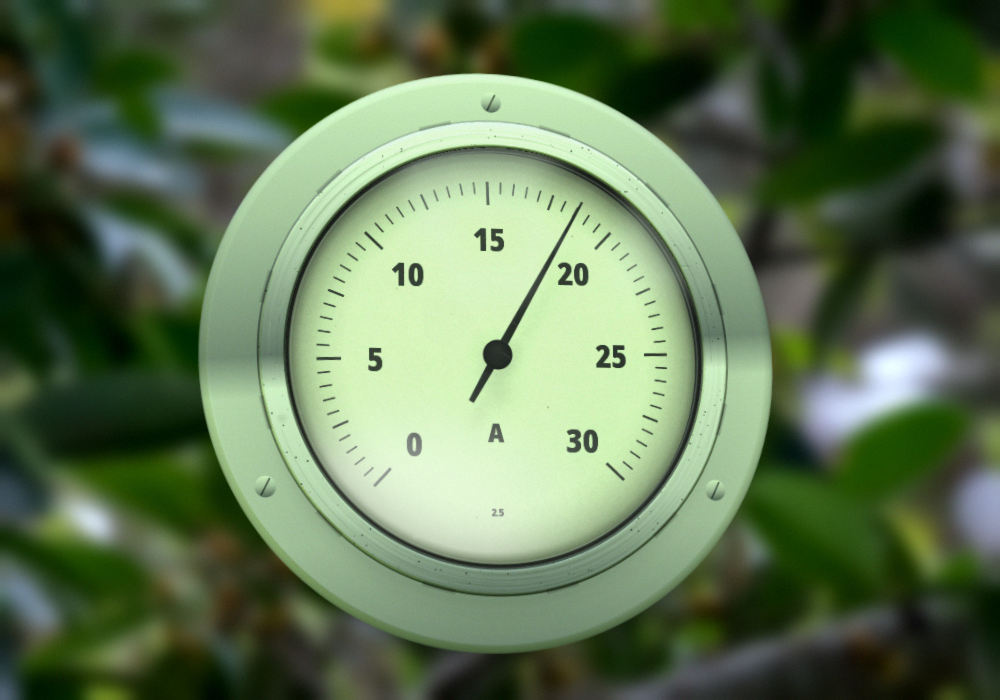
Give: 18.5 A
